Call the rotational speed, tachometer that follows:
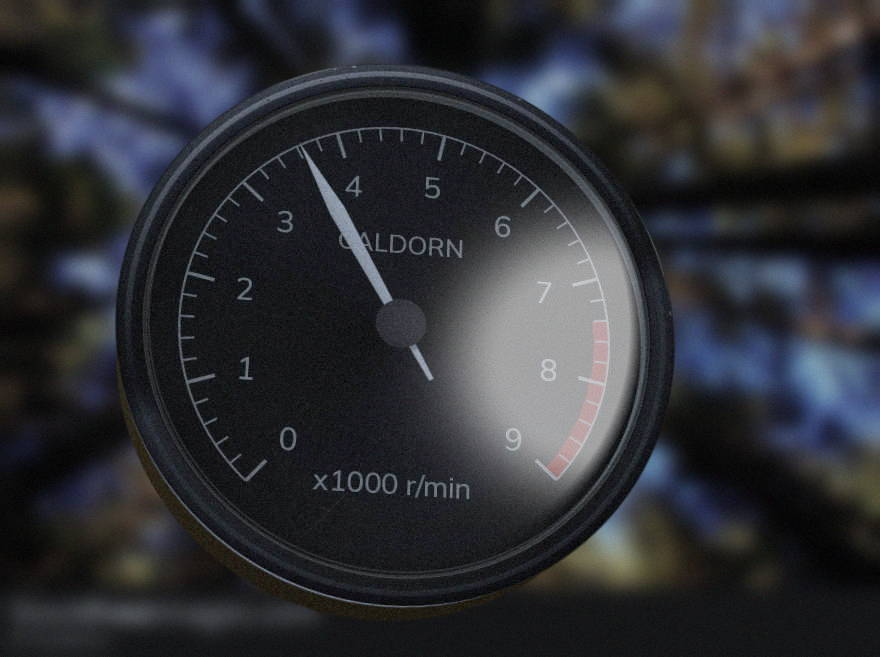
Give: 3600 rpm
